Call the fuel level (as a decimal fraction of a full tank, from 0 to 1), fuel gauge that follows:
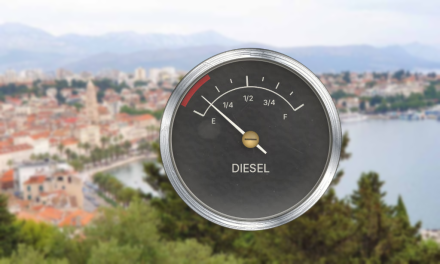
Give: 0.125
